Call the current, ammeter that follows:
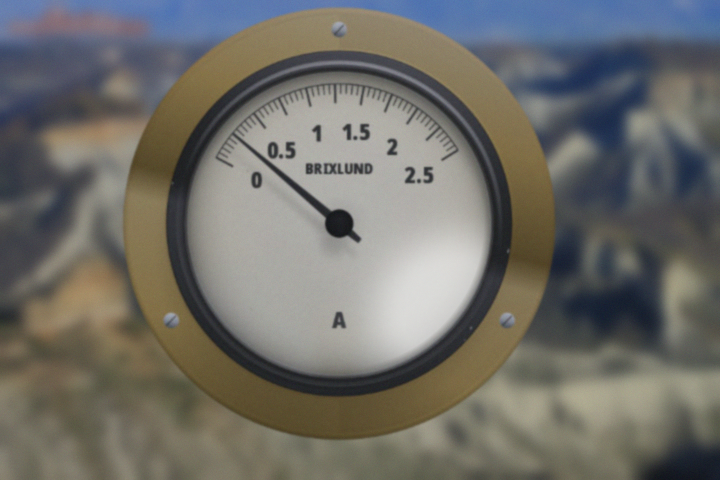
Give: 0.25 A
